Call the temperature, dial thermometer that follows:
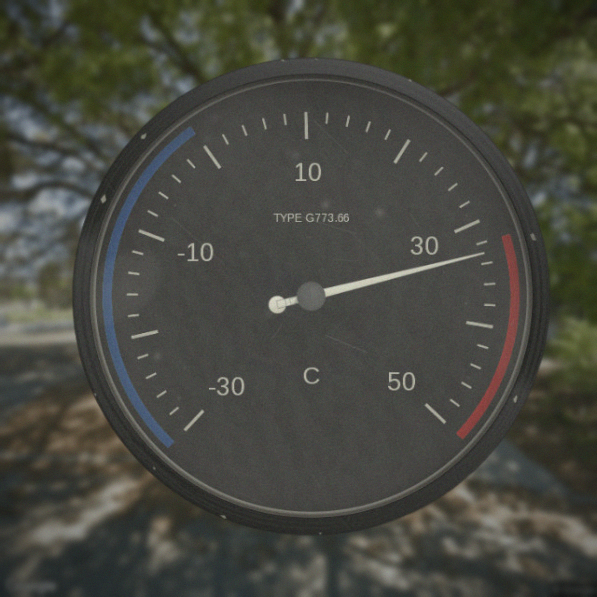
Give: 33 °C
